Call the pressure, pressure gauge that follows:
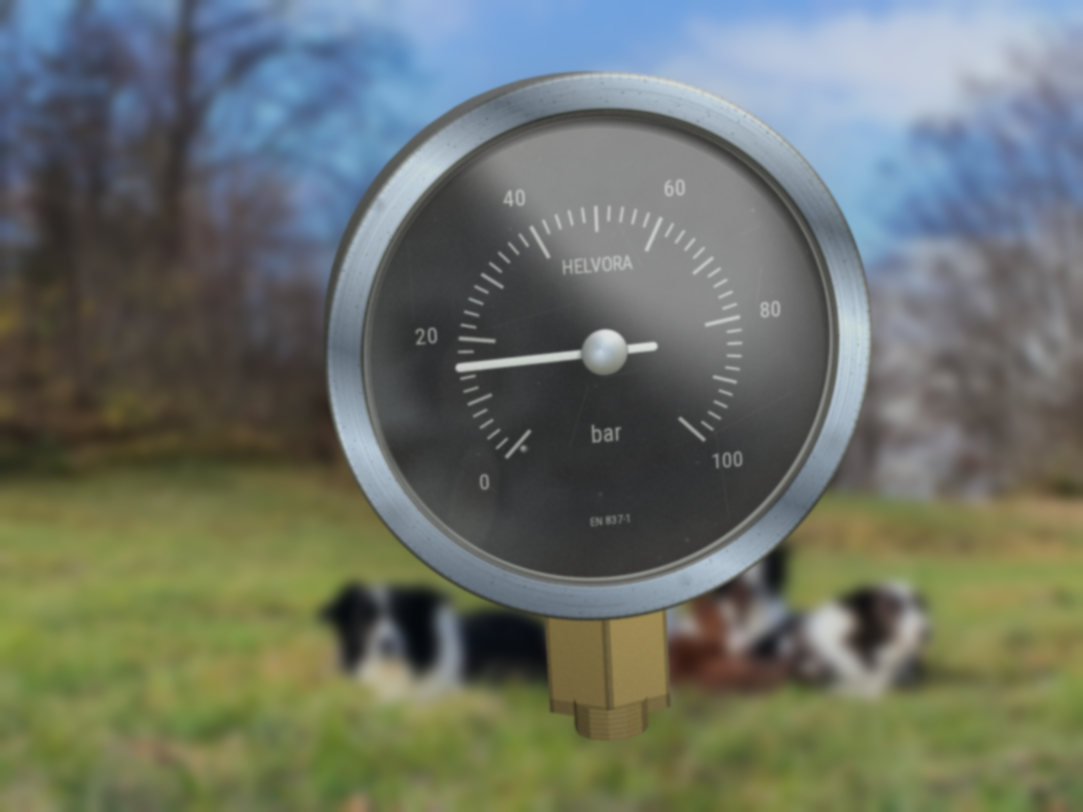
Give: 16 bar
